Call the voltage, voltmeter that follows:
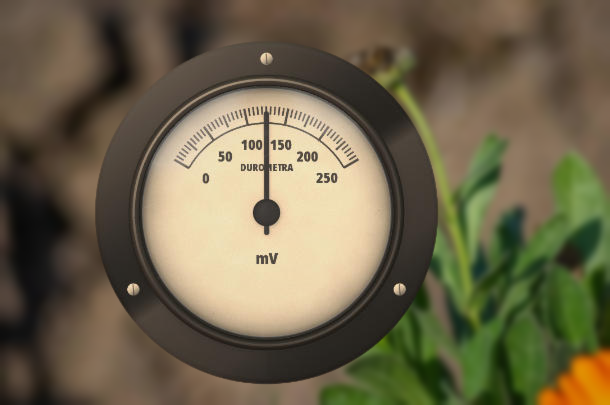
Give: 125 mV
